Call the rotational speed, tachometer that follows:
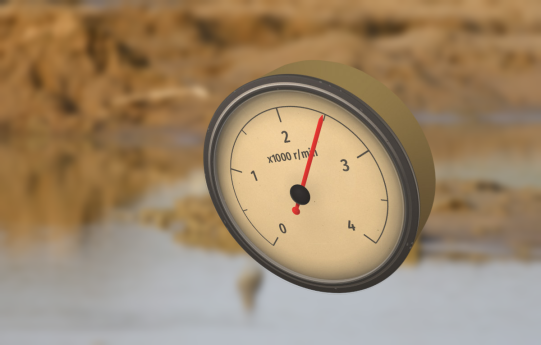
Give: 2500 rpm
